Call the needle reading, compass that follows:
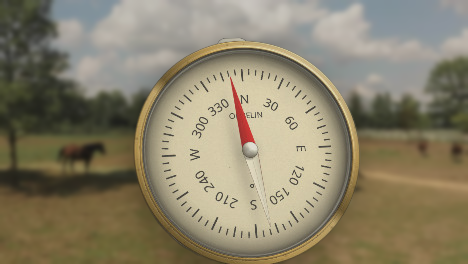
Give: 350 °
